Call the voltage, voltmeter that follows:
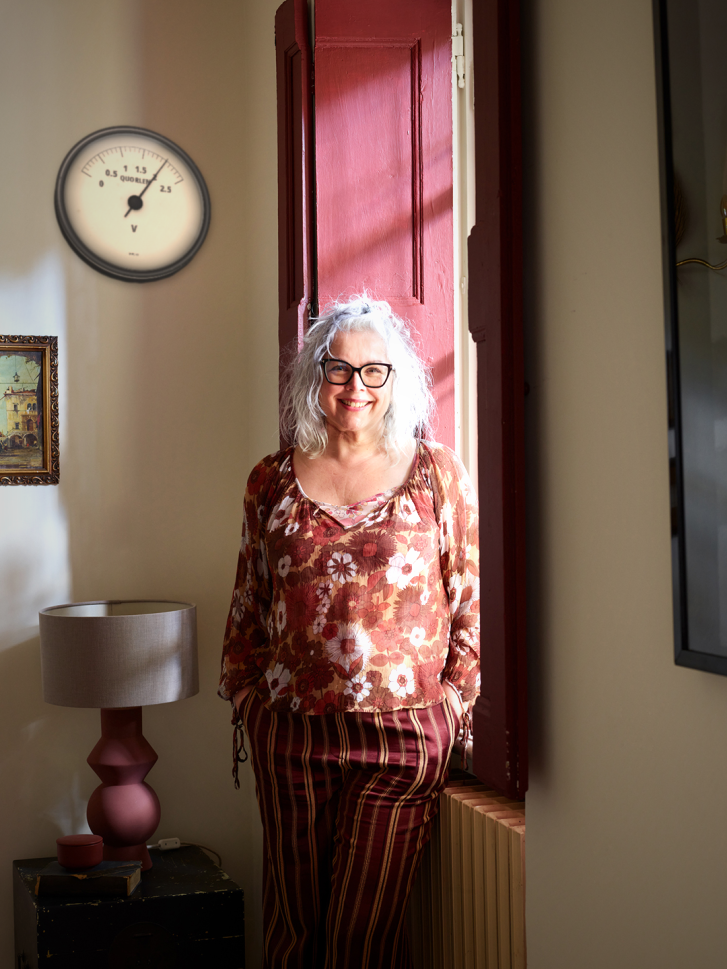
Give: 2 V
